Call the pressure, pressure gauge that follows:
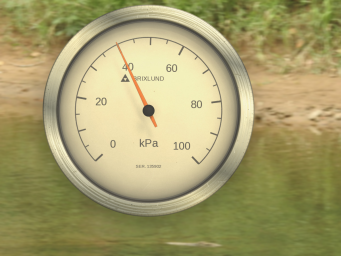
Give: 40 kPa
